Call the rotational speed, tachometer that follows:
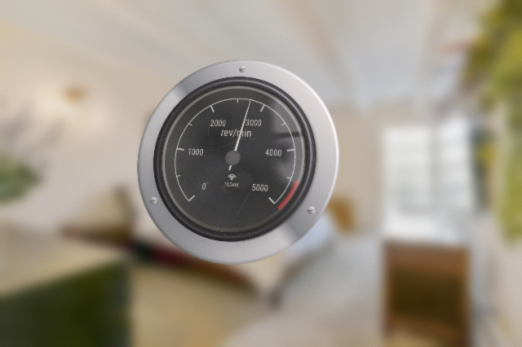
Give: 2750 rpm
